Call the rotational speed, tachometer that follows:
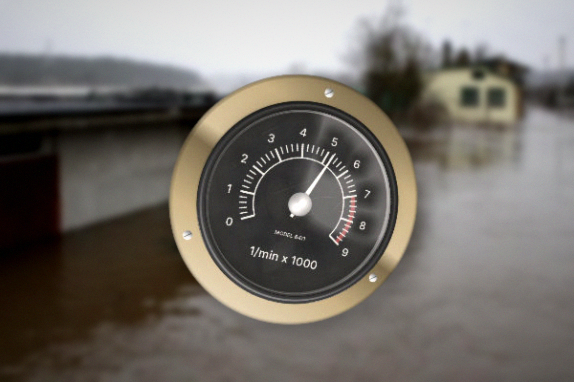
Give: 5200 rpm
